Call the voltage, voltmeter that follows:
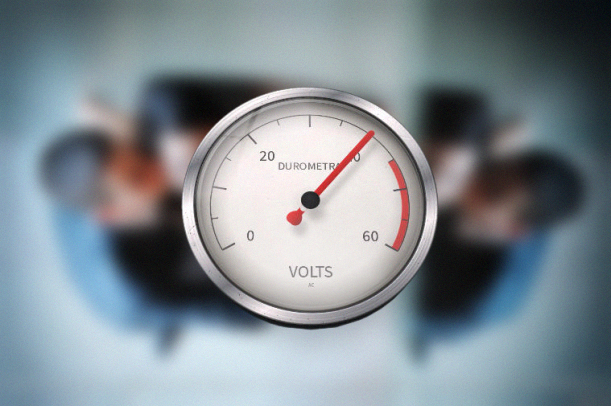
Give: 40 V
